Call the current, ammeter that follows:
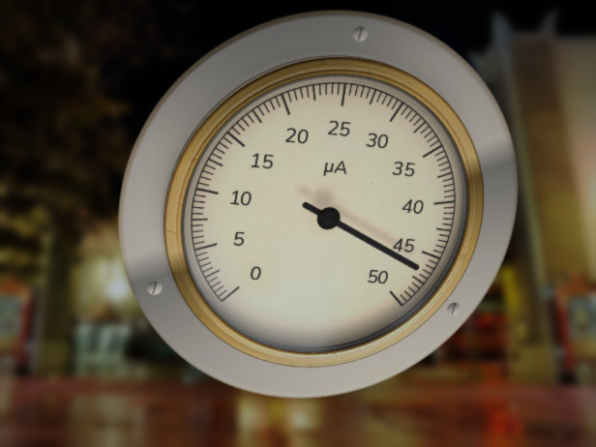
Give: 46.5 µA
